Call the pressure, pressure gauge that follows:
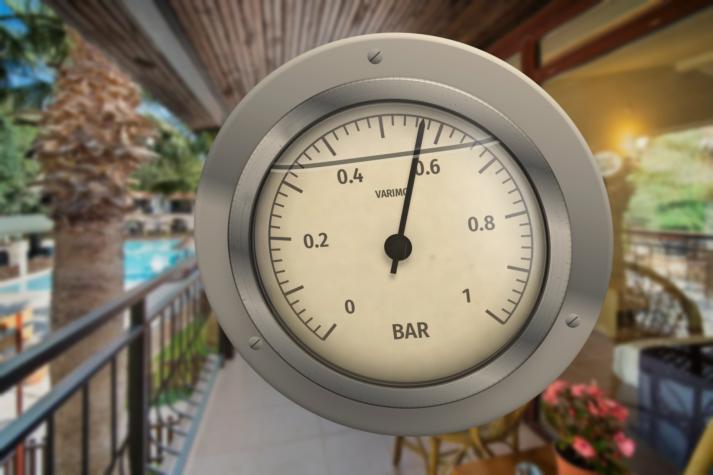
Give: 0.57 bar
